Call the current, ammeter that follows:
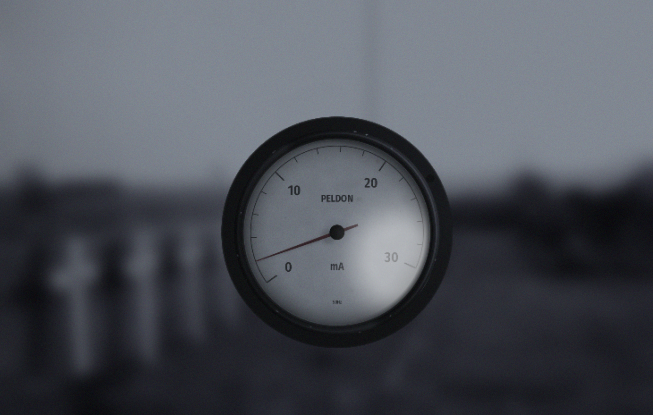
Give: 2 mA
